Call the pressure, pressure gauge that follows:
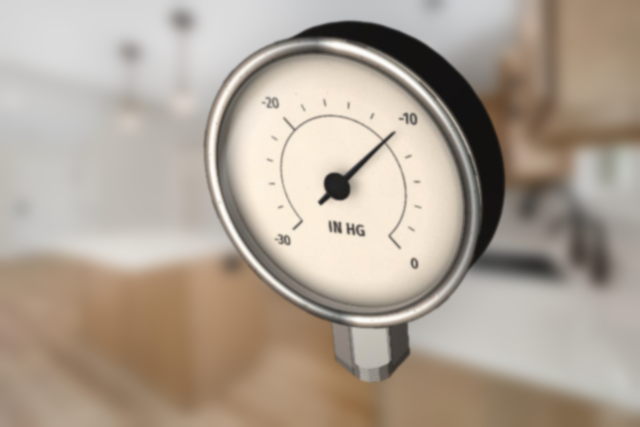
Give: -10 inHg
